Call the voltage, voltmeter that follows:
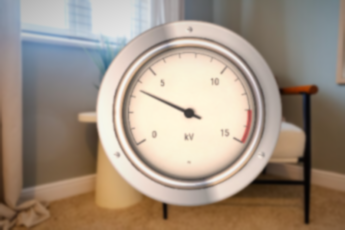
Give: 3.5 kV
